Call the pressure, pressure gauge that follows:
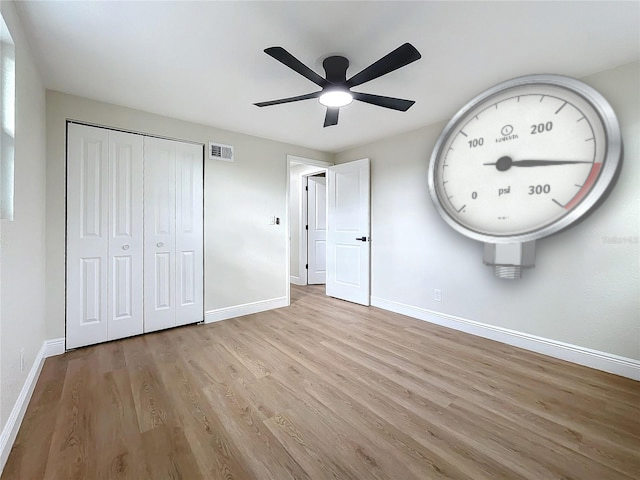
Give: 260 psi
